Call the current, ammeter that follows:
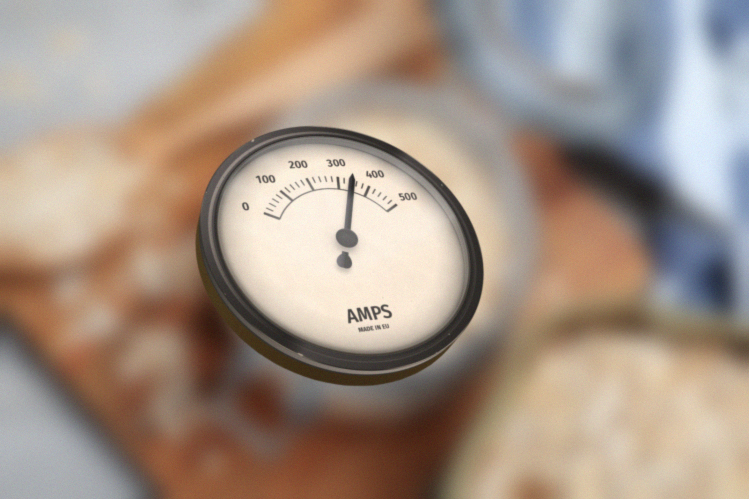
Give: 340 A
